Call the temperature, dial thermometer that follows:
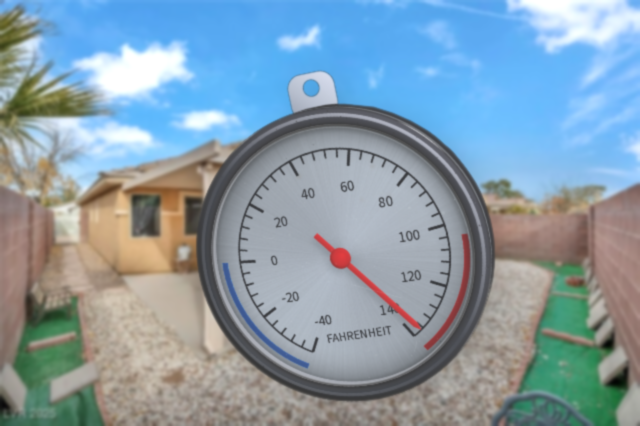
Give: 136 °F
